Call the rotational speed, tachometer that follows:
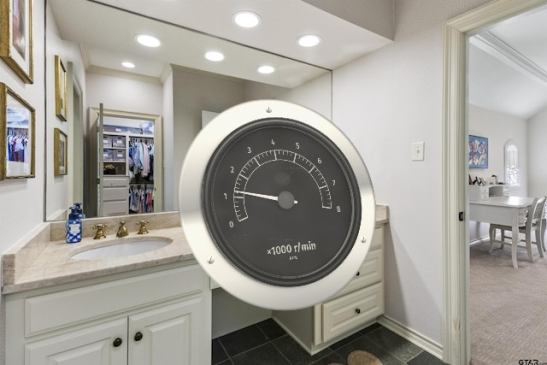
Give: 1200 rpm
